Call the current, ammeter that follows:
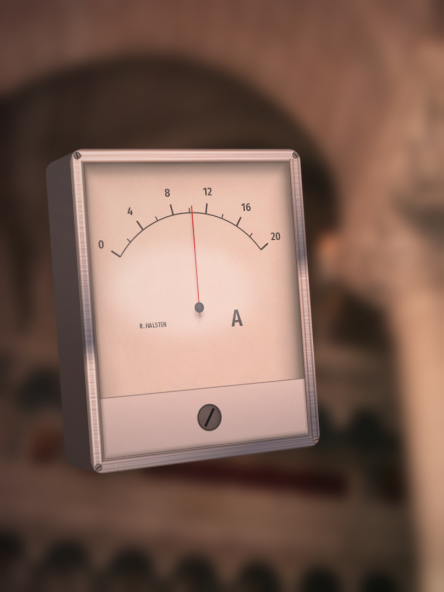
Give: 10 A
